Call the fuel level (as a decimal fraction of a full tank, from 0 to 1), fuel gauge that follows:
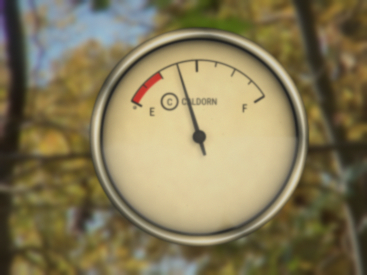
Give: 0.375
